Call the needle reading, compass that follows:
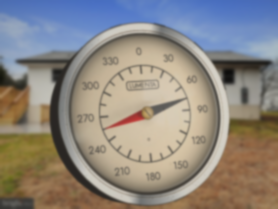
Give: 255 °
